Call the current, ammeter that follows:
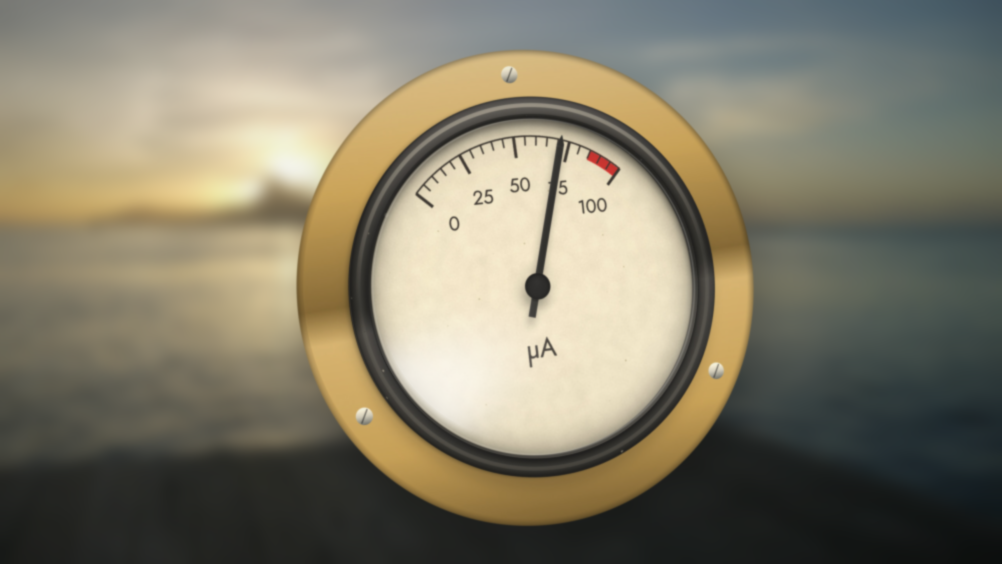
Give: 70 µA
